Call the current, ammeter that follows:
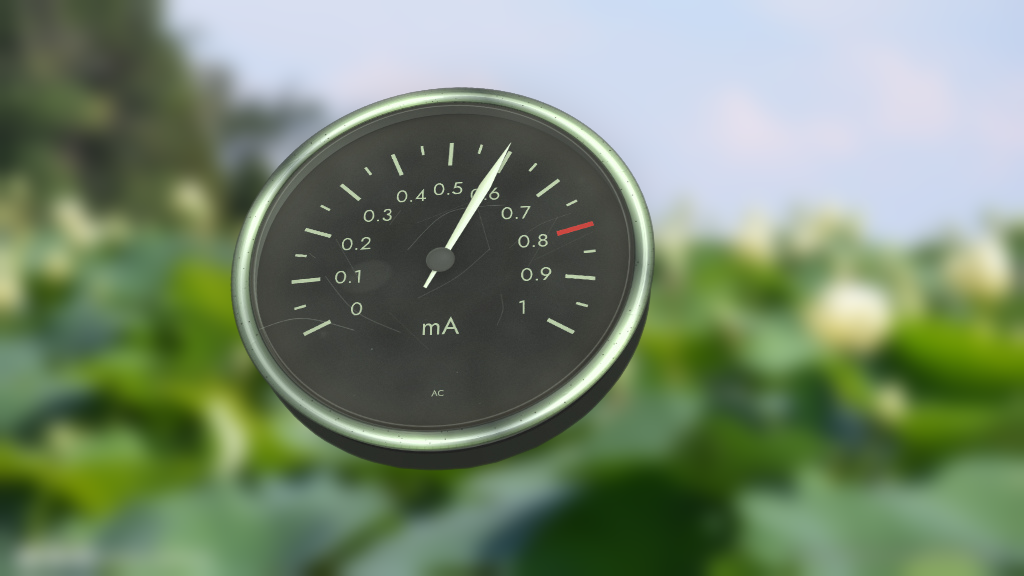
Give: 0.6 mA
